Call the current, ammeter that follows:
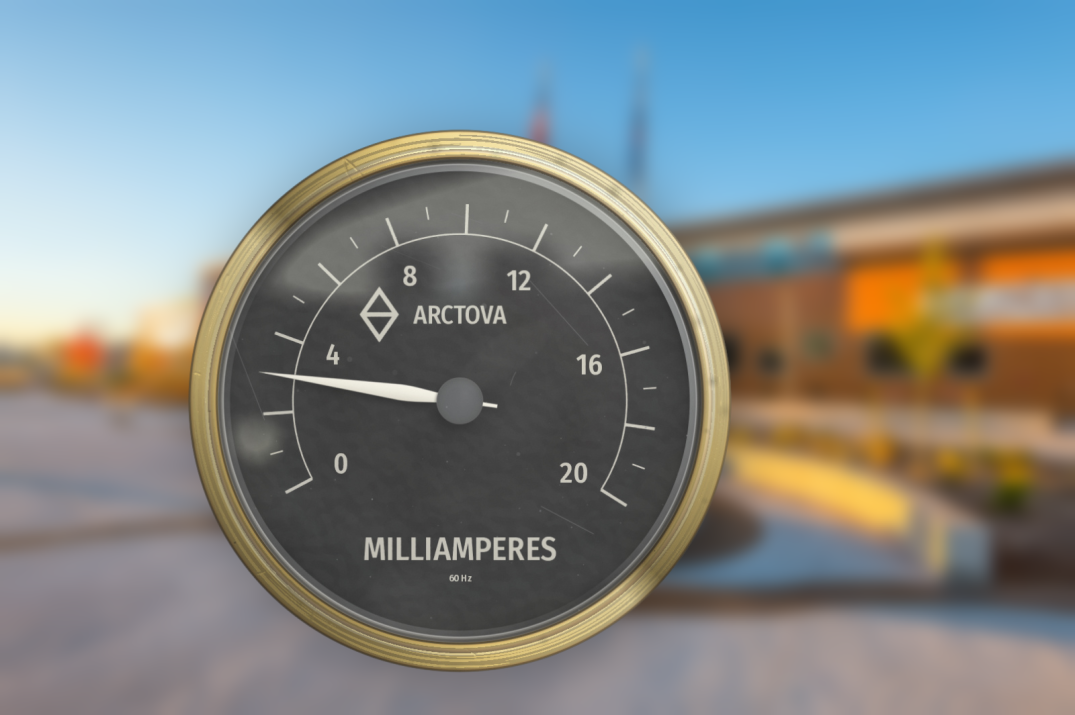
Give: 3 mA
